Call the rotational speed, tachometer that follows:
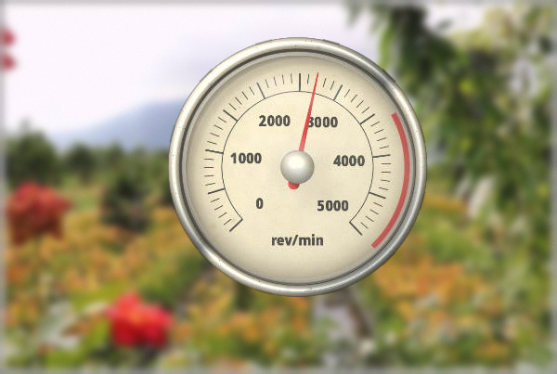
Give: 2700 rpm
